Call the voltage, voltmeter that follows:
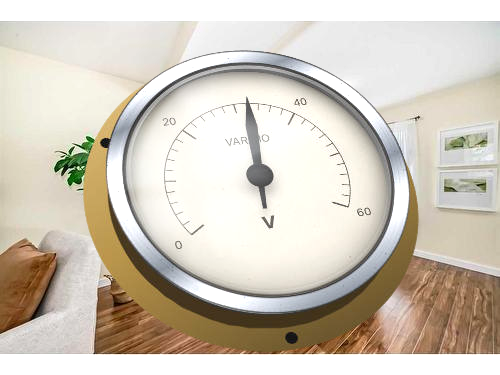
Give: 32 V
